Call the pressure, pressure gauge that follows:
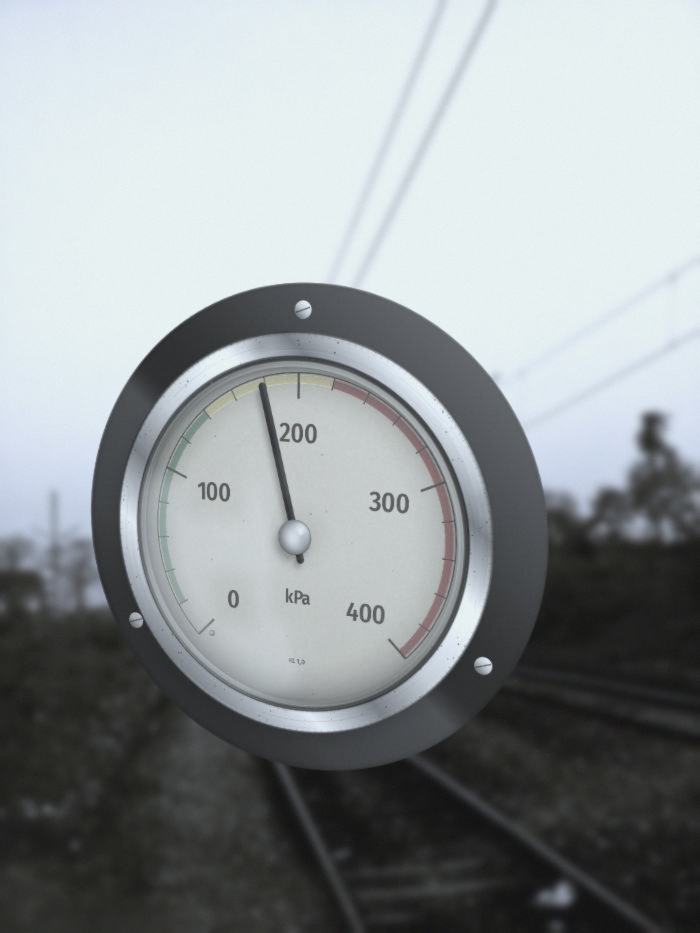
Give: 180 kPa
